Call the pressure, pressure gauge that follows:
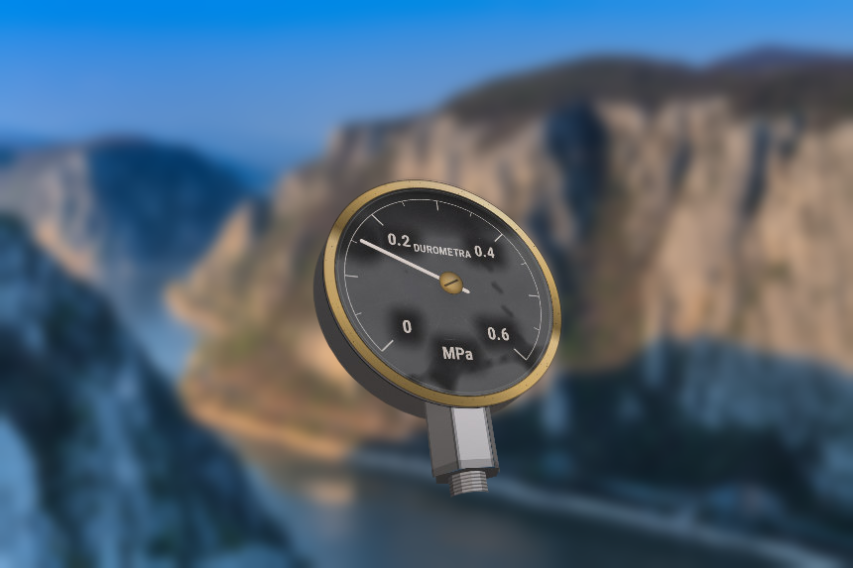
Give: 0.15 MPa
